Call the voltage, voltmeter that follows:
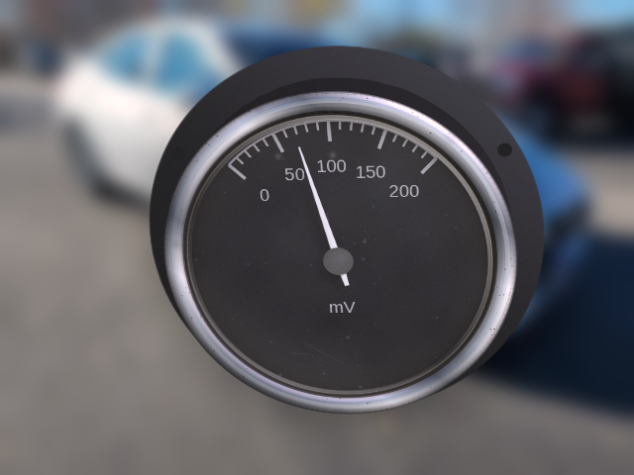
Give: 70 mV
